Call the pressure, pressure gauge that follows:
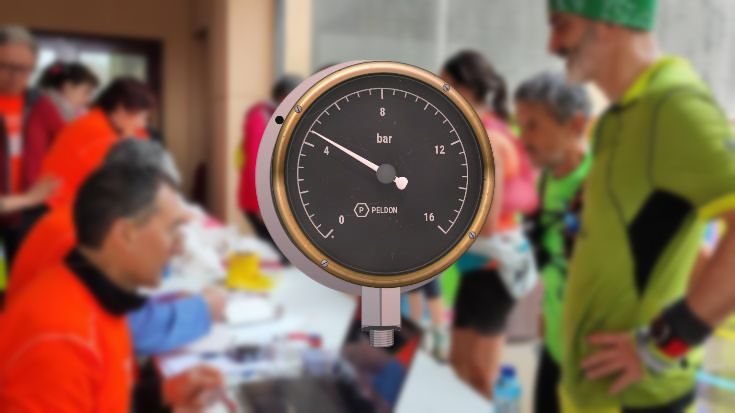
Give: 4.5 bar
